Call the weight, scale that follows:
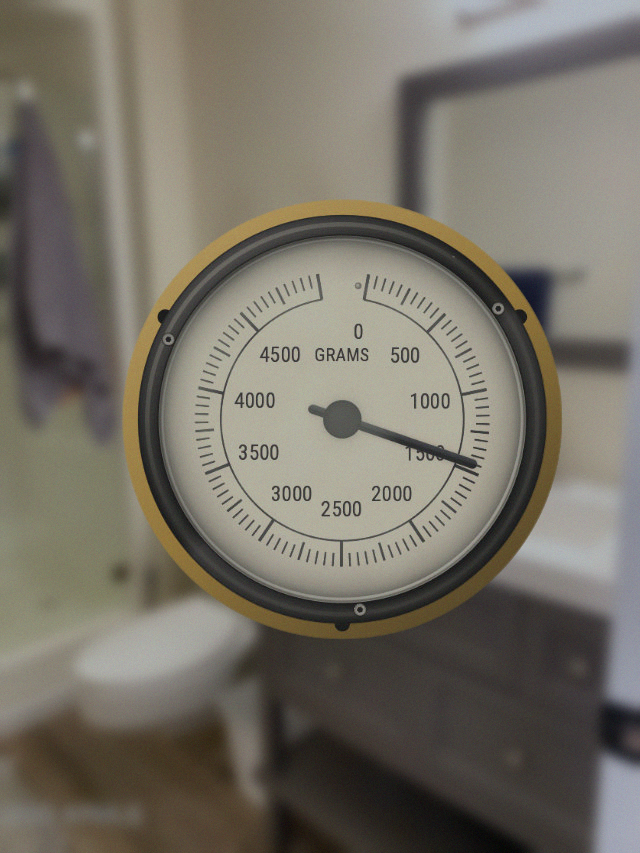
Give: 1450 g
